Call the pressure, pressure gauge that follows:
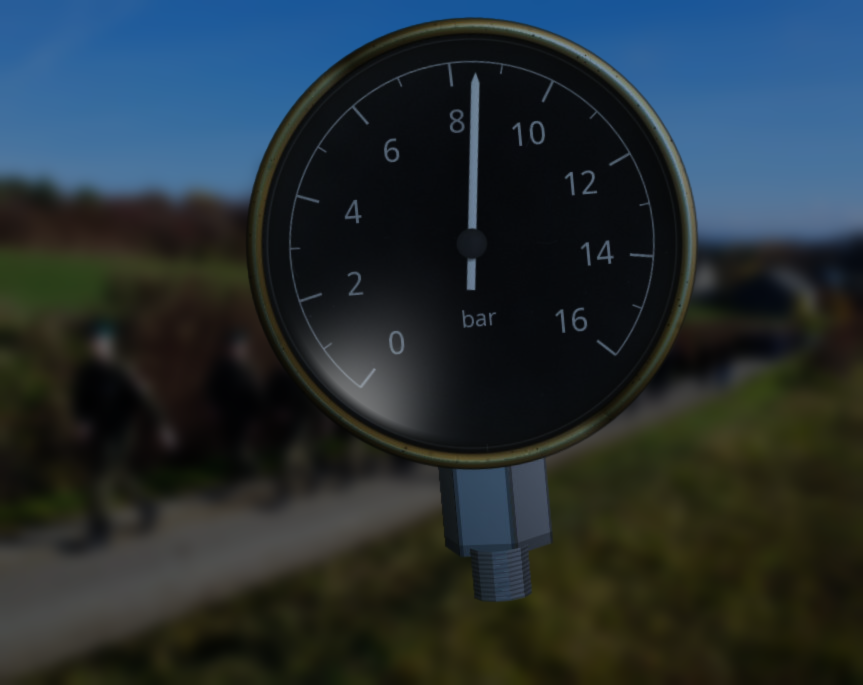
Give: 8.5 bar
